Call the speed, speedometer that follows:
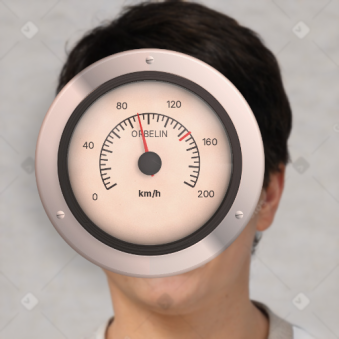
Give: 90 km/h
